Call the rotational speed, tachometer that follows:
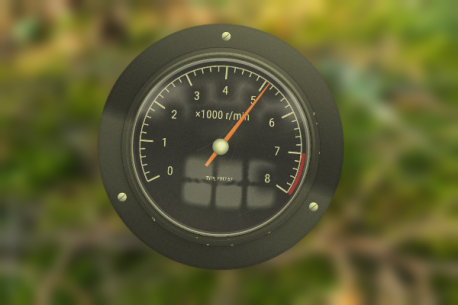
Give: 5100 rpm
